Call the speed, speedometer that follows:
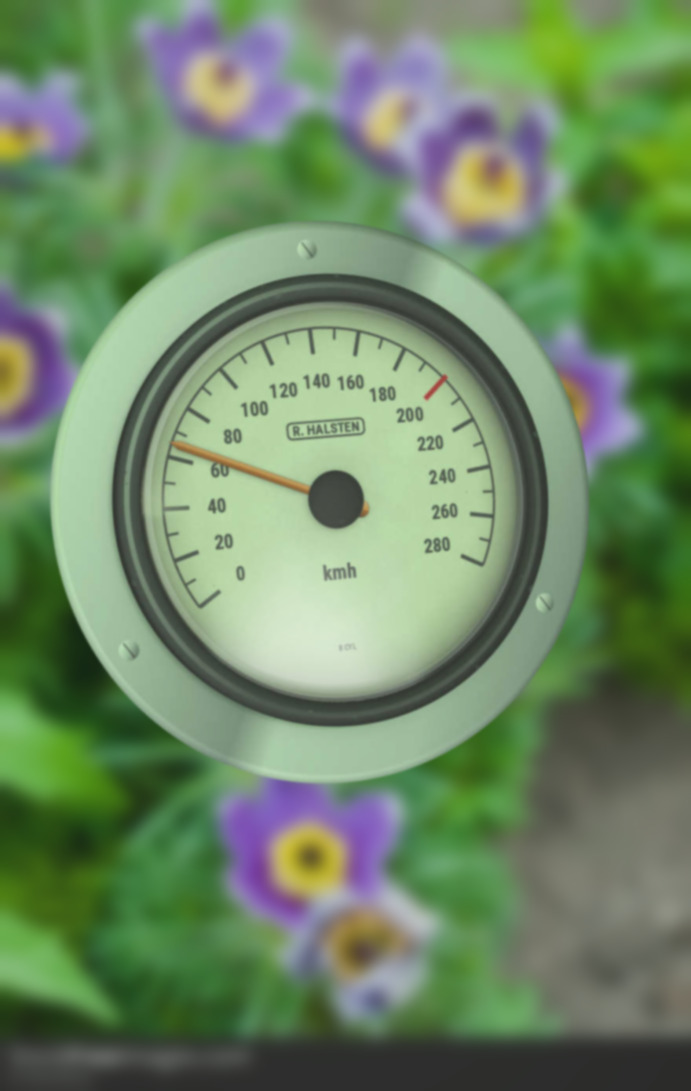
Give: 65 km/h
